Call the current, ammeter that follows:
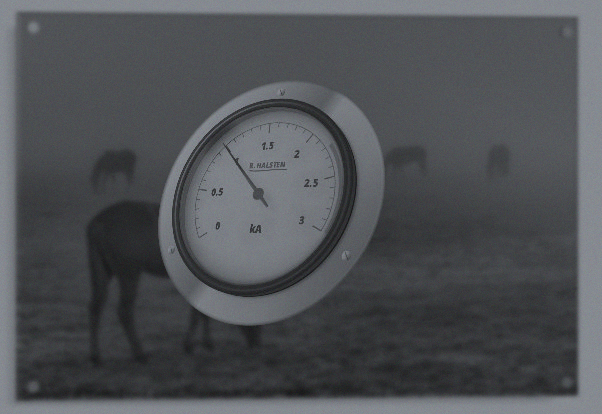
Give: 1 kA
